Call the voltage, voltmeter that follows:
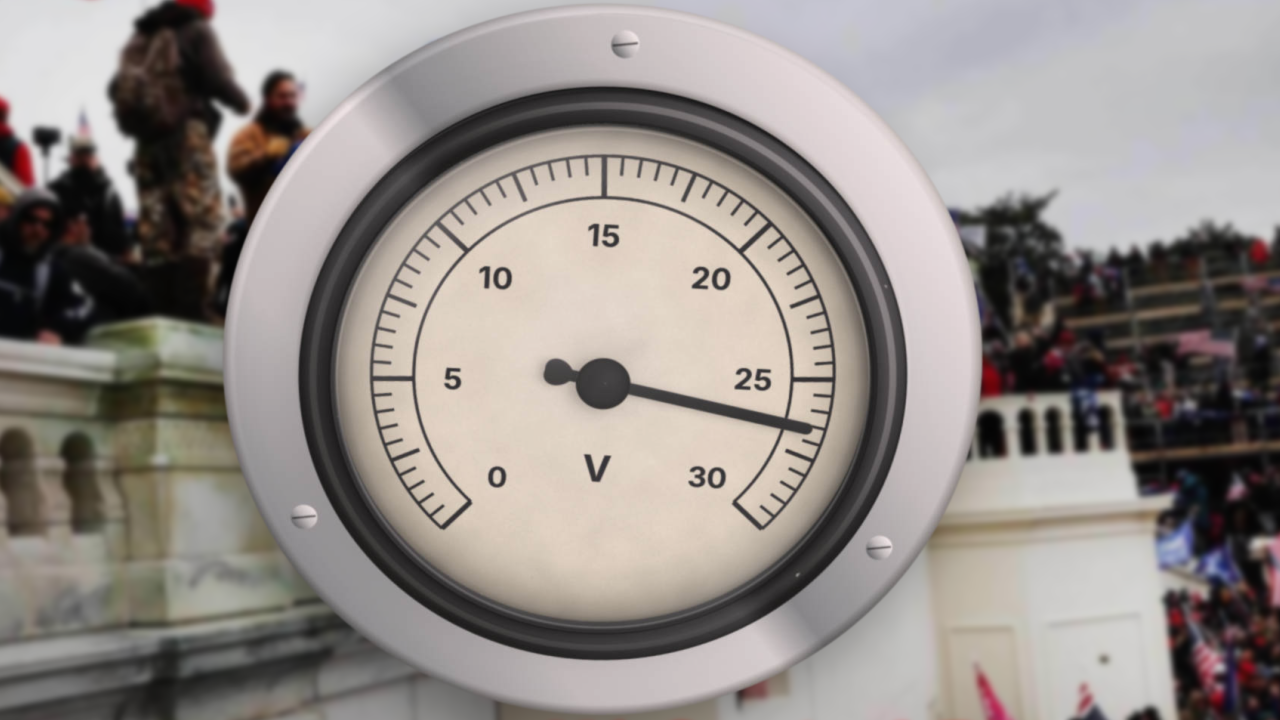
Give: 26.5 V
